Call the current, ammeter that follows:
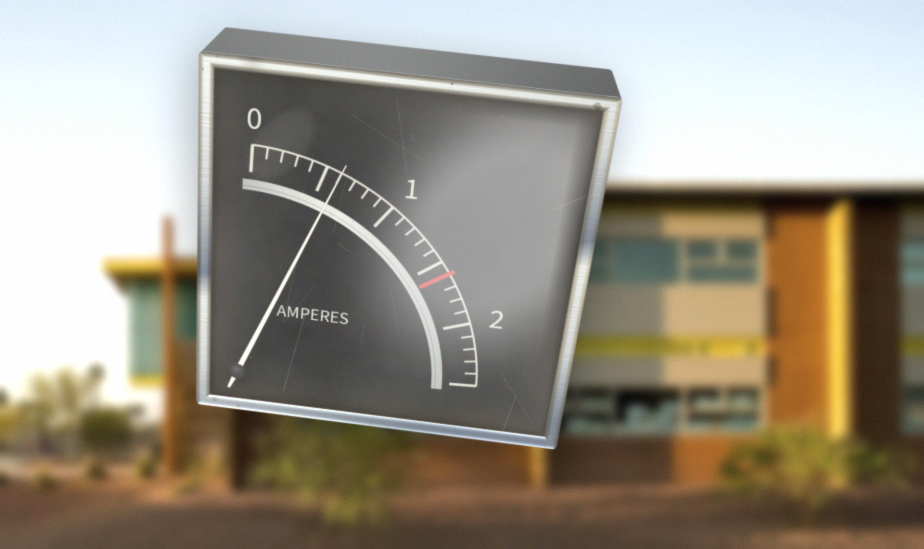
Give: 0.6 A
